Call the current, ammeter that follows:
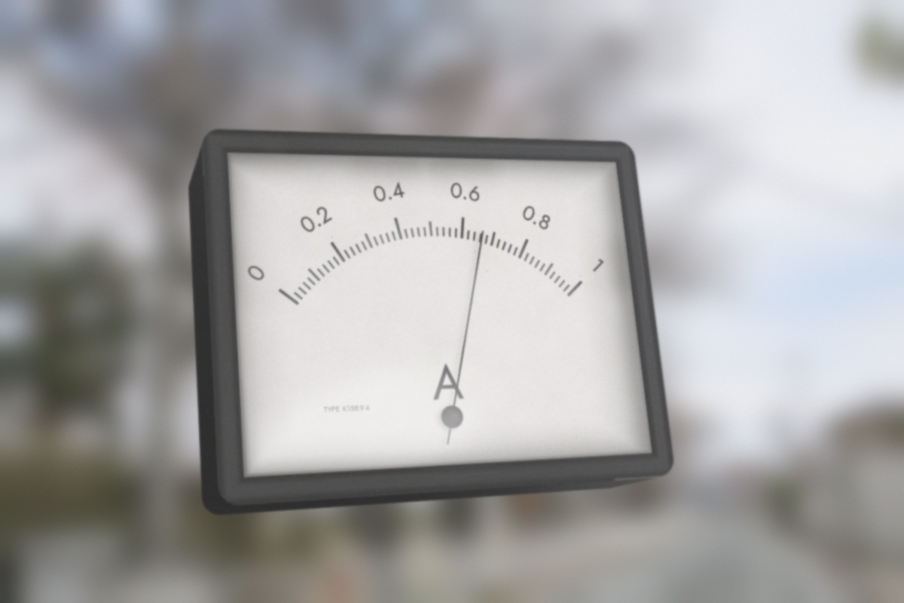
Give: 0.66 A
